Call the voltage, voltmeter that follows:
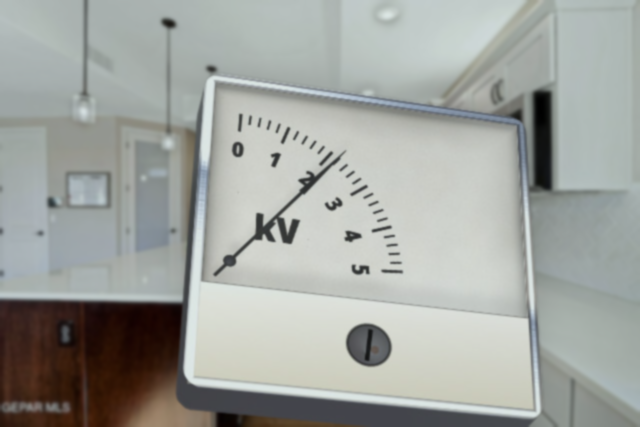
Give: 2.2 kV
